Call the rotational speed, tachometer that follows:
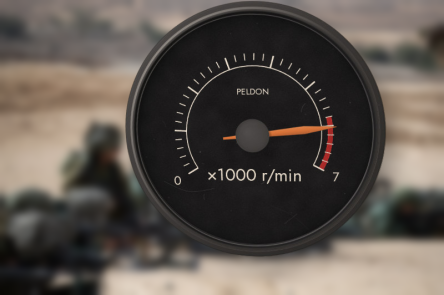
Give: 6000 rpm
